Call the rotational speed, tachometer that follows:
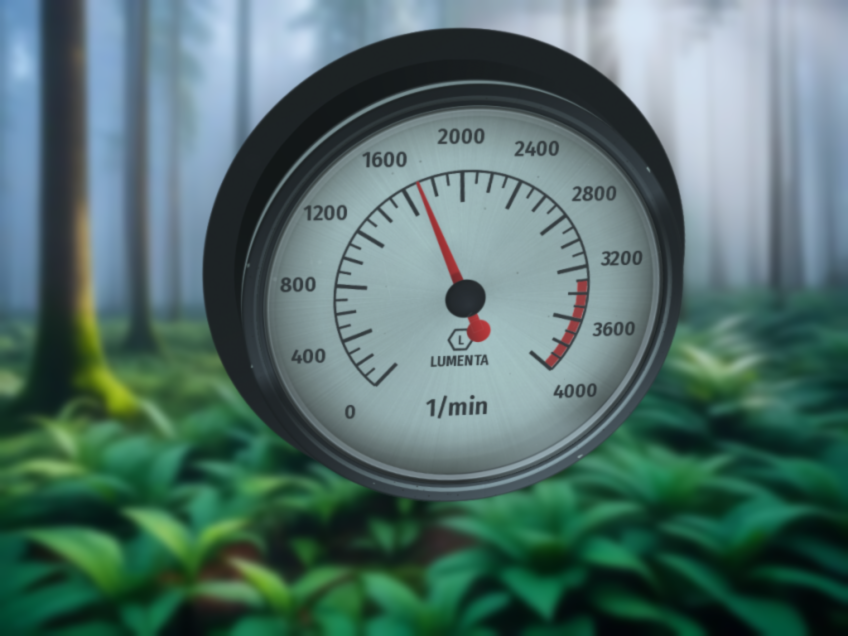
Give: 1700 rpm
